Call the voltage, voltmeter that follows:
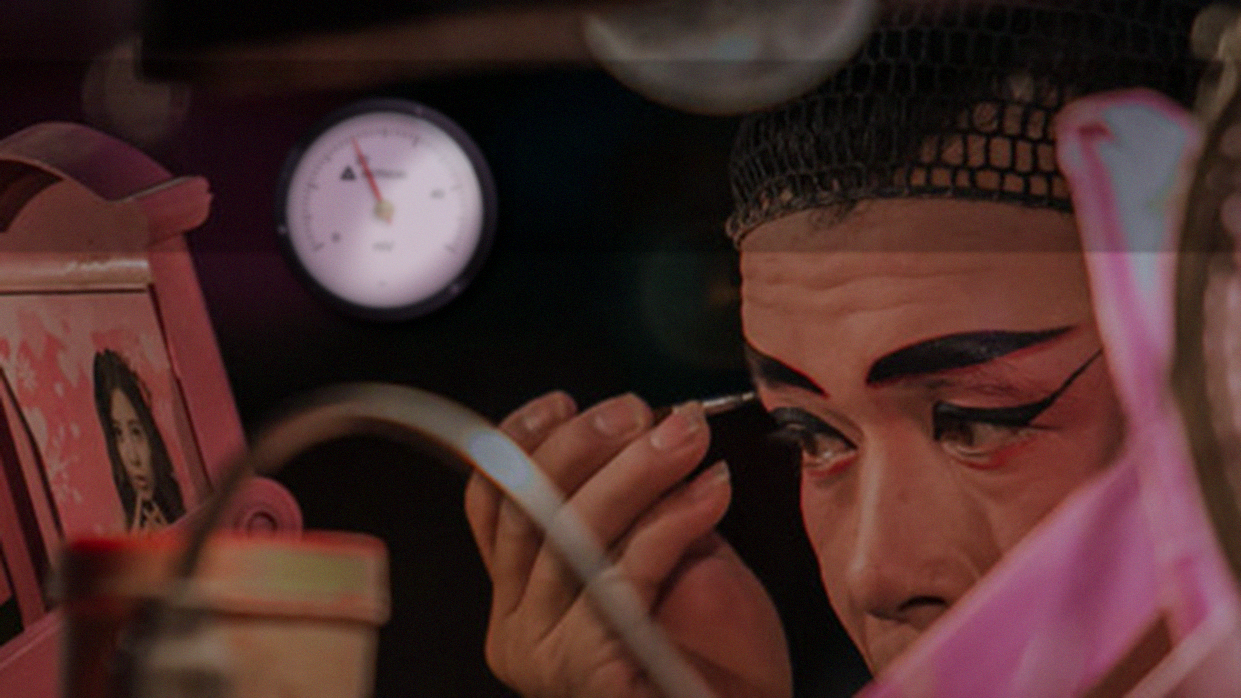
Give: 20 mV
